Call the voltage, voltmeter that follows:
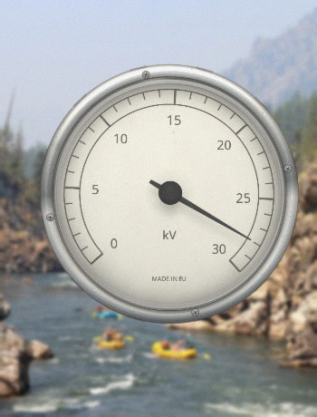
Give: 28 kV
